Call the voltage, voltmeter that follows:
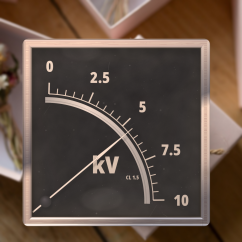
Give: 5.5 kV
